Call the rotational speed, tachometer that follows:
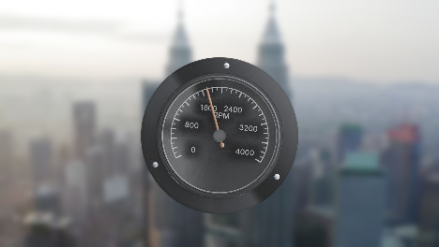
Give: 1700 rpm
